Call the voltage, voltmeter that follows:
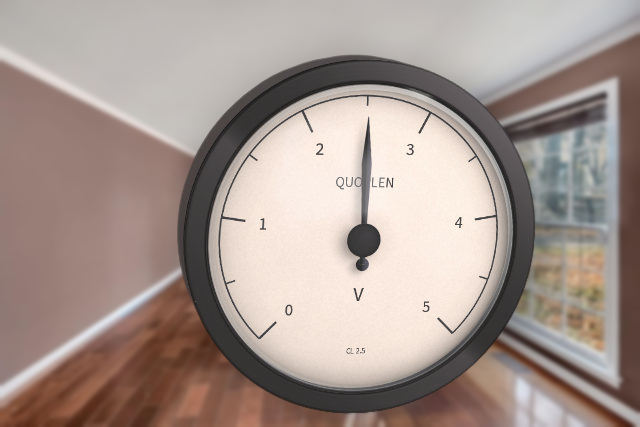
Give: 2.5 V
